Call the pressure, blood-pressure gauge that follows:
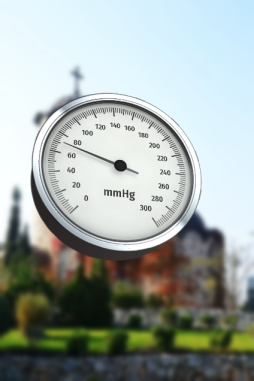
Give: 70 mmHg
